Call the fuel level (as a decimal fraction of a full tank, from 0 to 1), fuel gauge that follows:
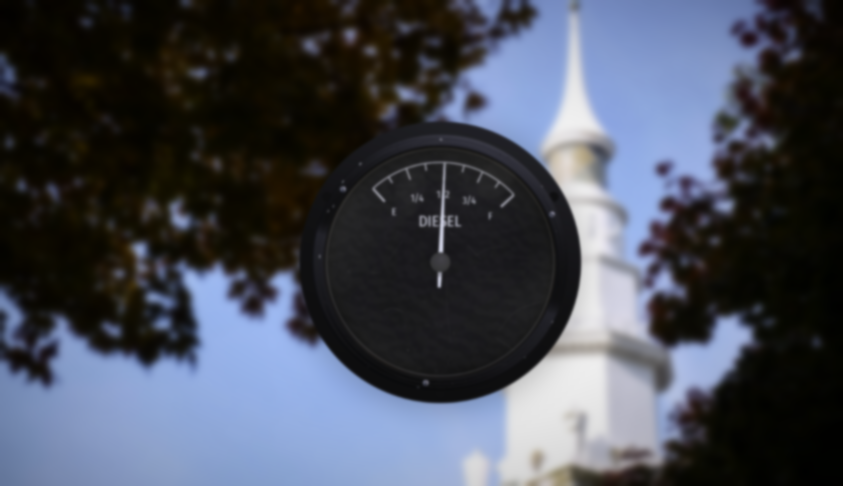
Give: 0.5
